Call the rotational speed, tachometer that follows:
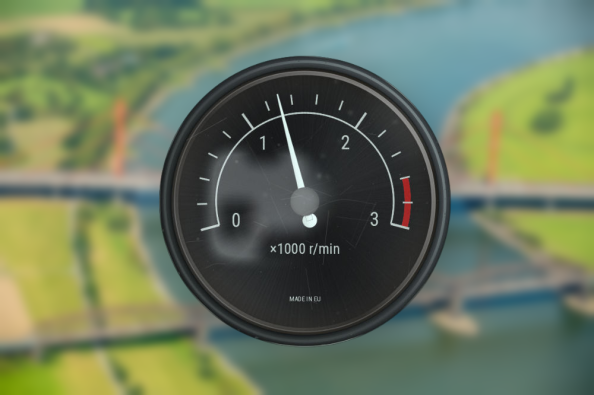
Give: 1300 rpm
